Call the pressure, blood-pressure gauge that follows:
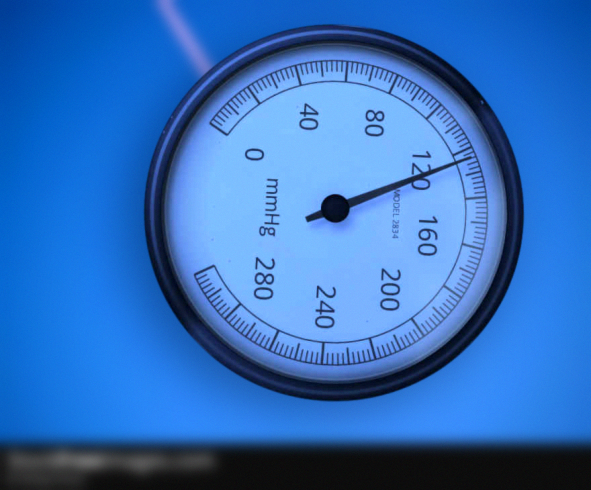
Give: 124 mmHg
